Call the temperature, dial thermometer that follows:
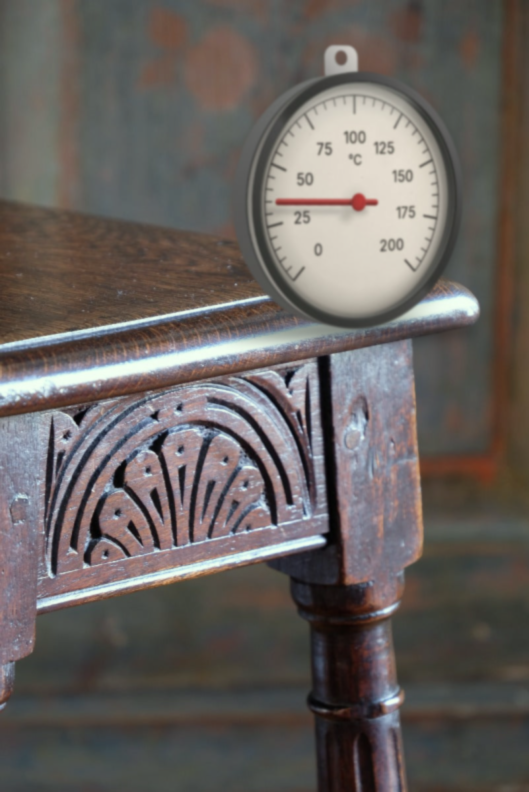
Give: 35 °C
